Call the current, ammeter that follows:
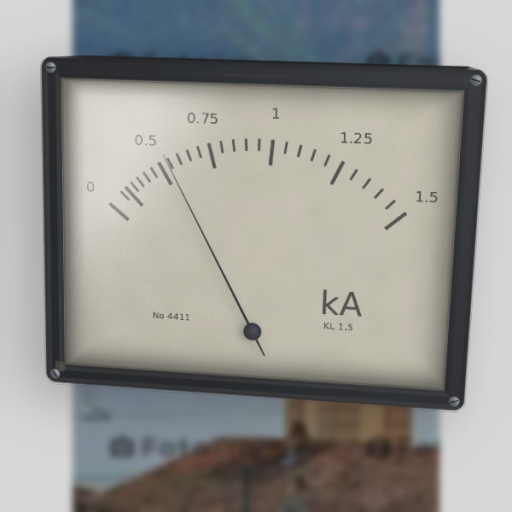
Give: 0.55 kA
